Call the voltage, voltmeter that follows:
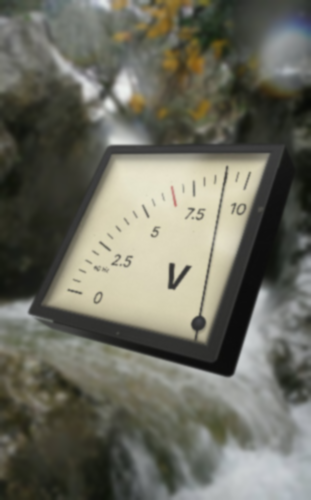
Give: 9 V
